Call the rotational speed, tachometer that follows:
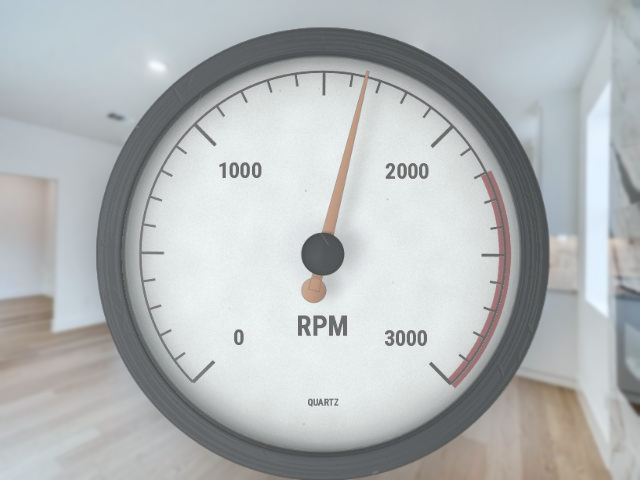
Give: 1650 rpm
